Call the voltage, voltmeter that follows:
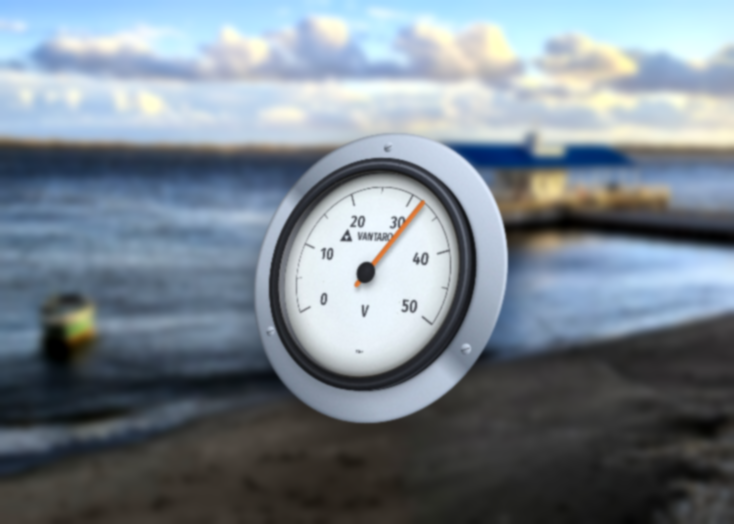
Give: 32.5 V
